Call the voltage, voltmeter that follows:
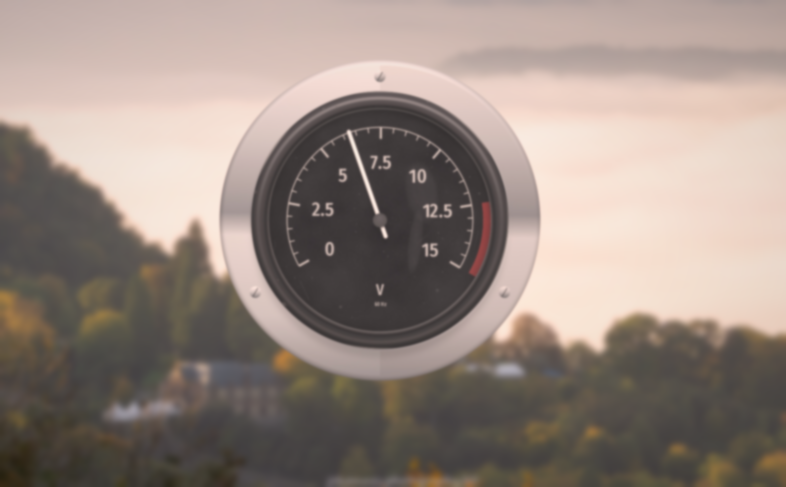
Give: 6.25 V
